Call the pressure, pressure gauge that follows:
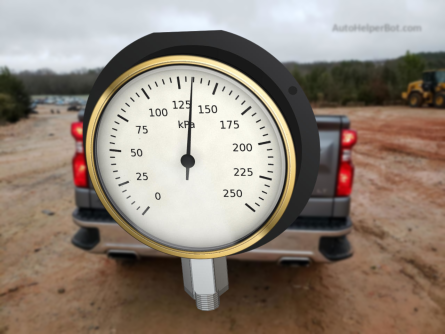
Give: 135 kPa
